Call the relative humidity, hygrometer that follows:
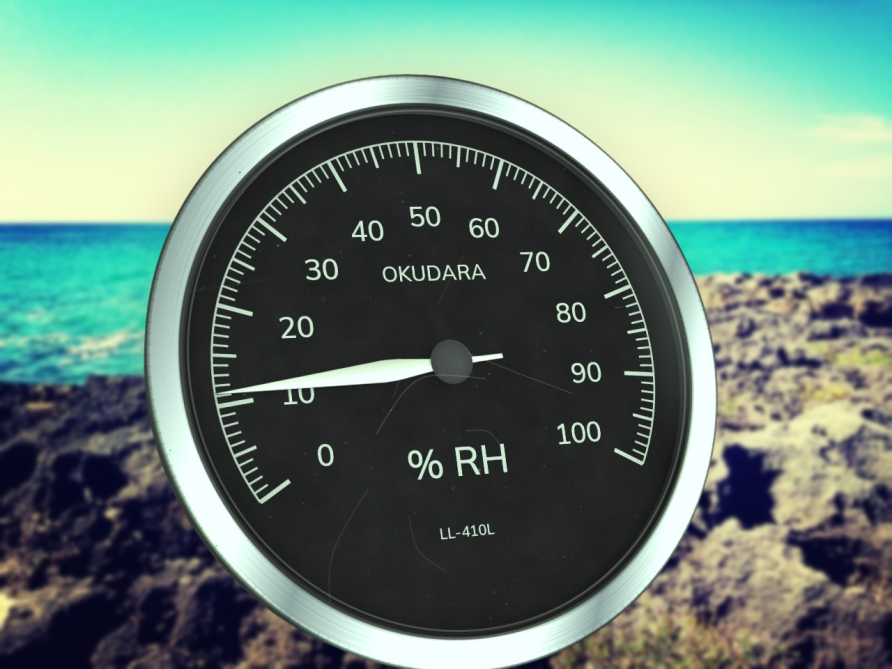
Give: 11 %
